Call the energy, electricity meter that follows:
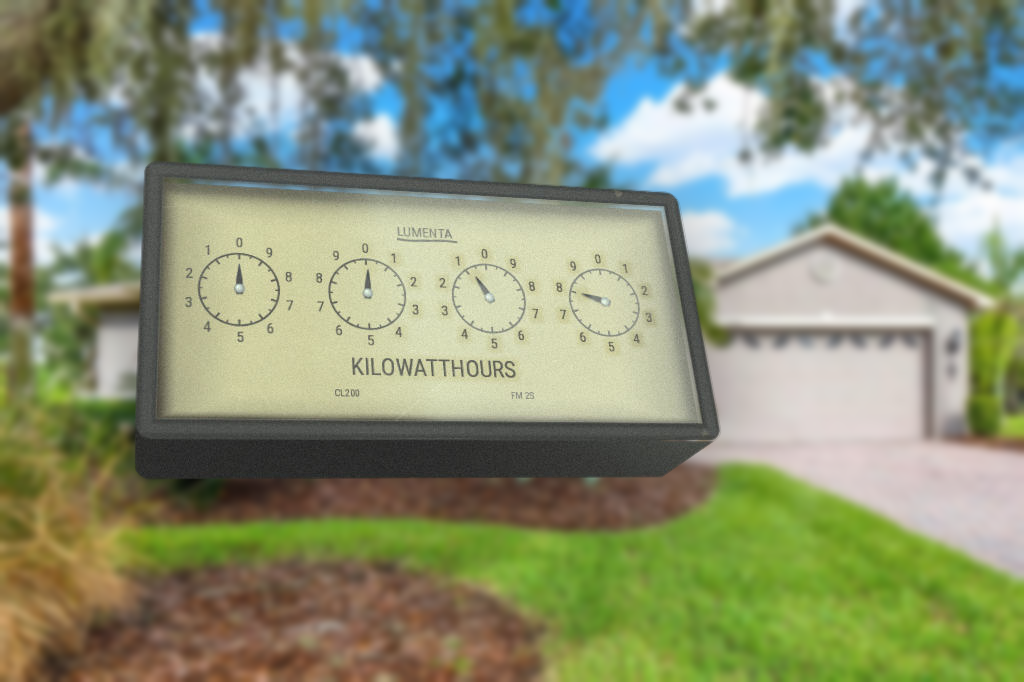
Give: 8 kWh
